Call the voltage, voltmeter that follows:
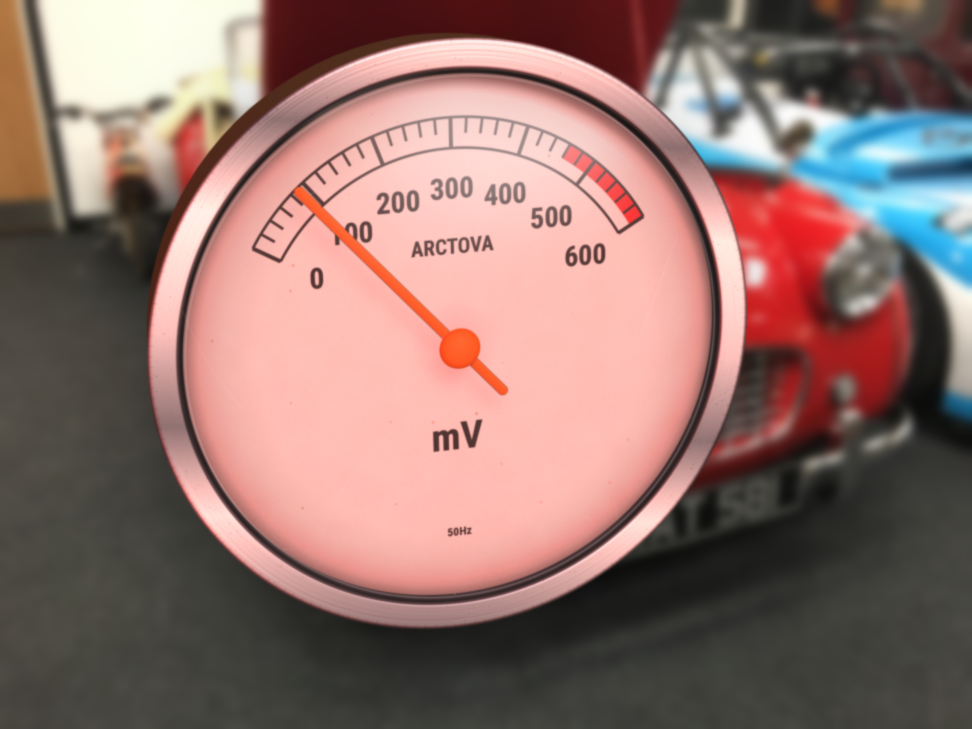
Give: 90 mV
